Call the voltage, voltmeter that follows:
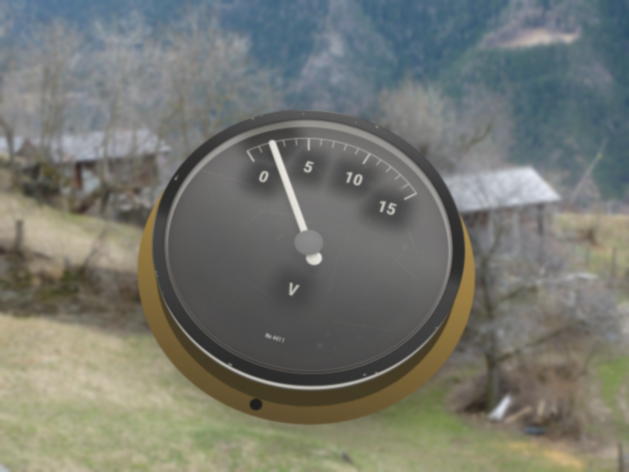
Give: 2 V
